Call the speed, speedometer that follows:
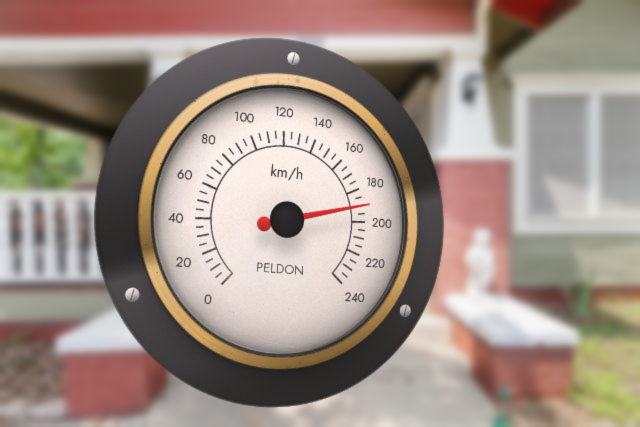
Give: 190 km/h
